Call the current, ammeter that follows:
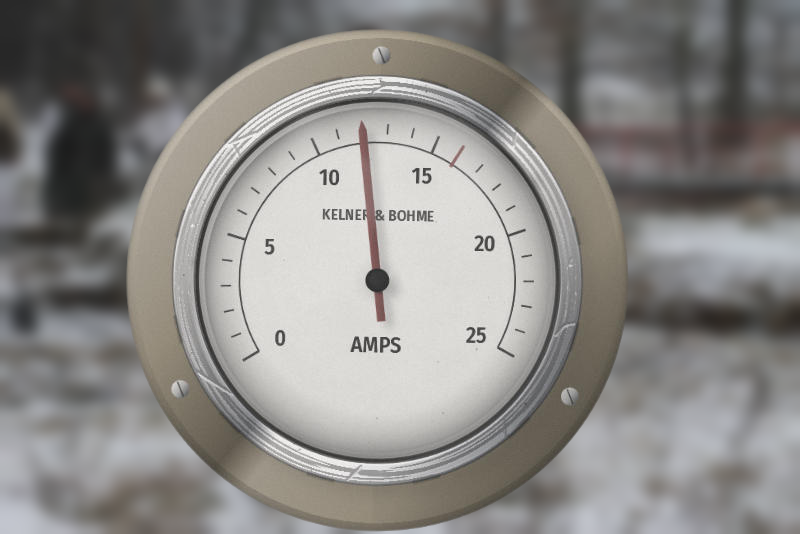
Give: 12 A
